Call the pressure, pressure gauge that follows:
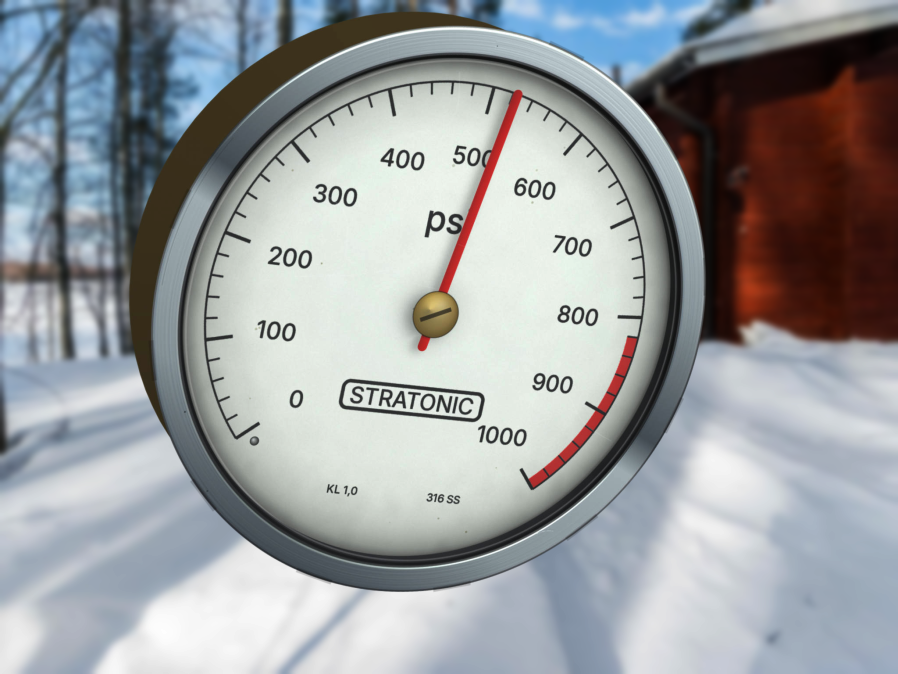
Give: 520 psi
